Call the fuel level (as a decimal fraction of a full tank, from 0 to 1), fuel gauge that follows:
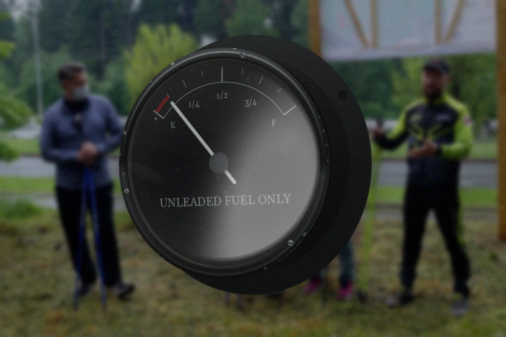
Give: 0.125
